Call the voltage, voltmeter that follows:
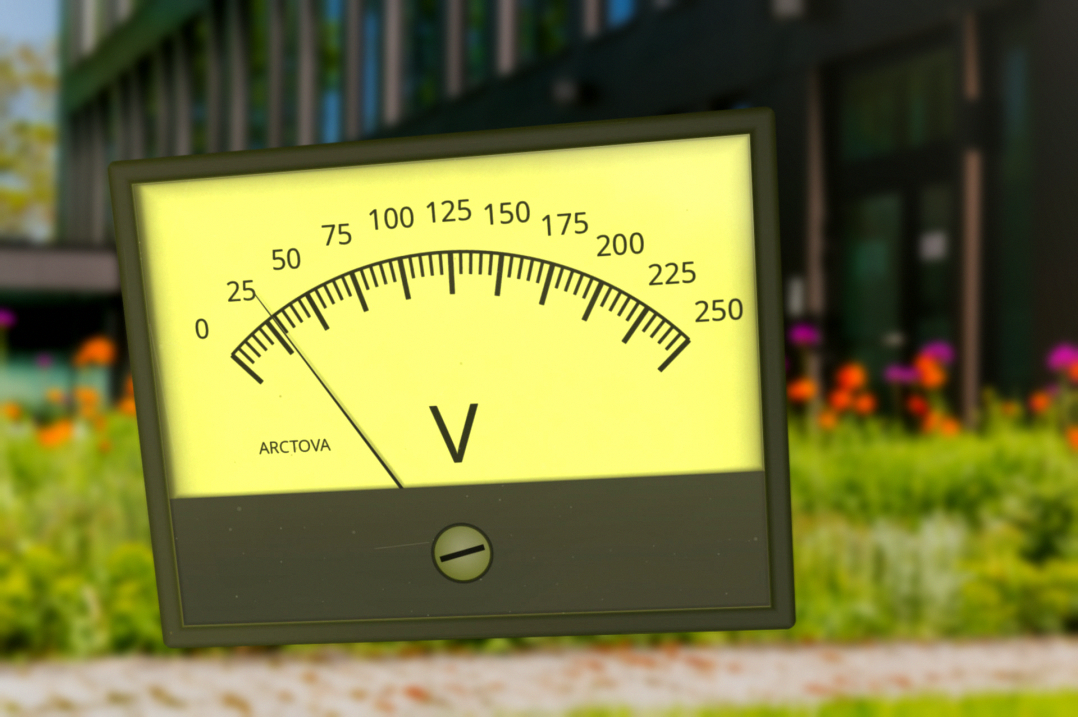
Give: 30 V
